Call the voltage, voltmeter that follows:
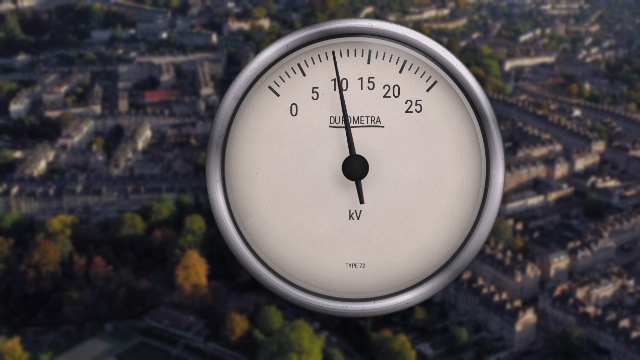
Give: 10 kV
